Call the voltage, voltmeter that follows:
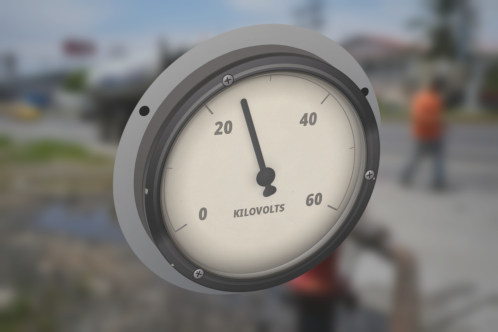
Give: 25 kV
